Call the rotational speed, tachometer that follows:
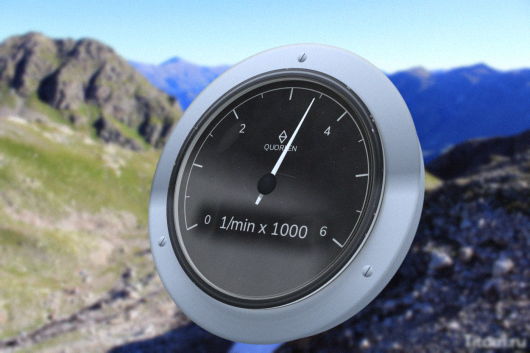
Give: 3500 rpm
